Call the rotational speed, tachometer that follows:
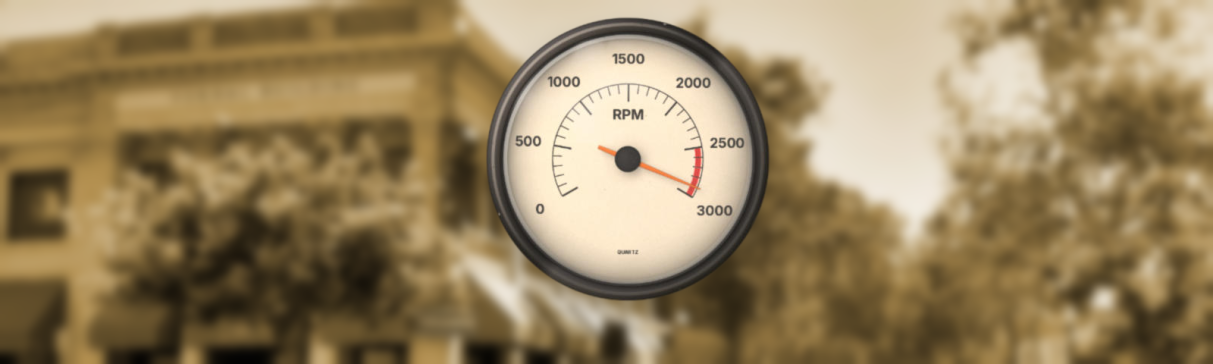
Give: 2900 rpm
